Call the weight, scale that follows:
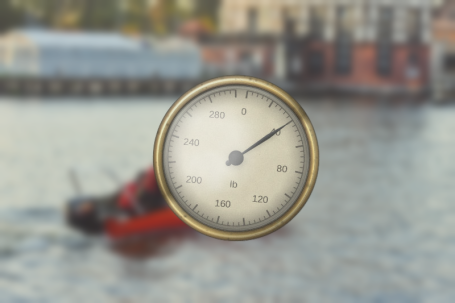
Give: 40 lb
